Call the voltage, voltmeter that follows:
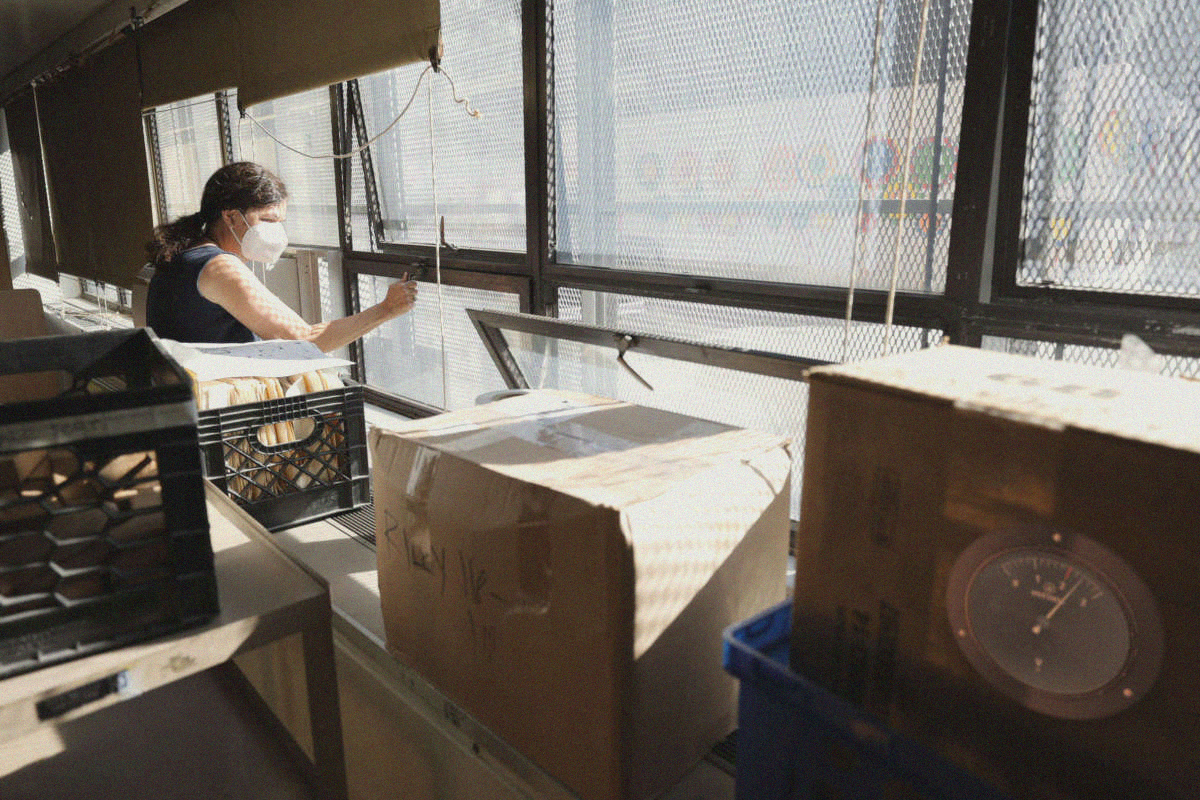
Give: 2.4 V
